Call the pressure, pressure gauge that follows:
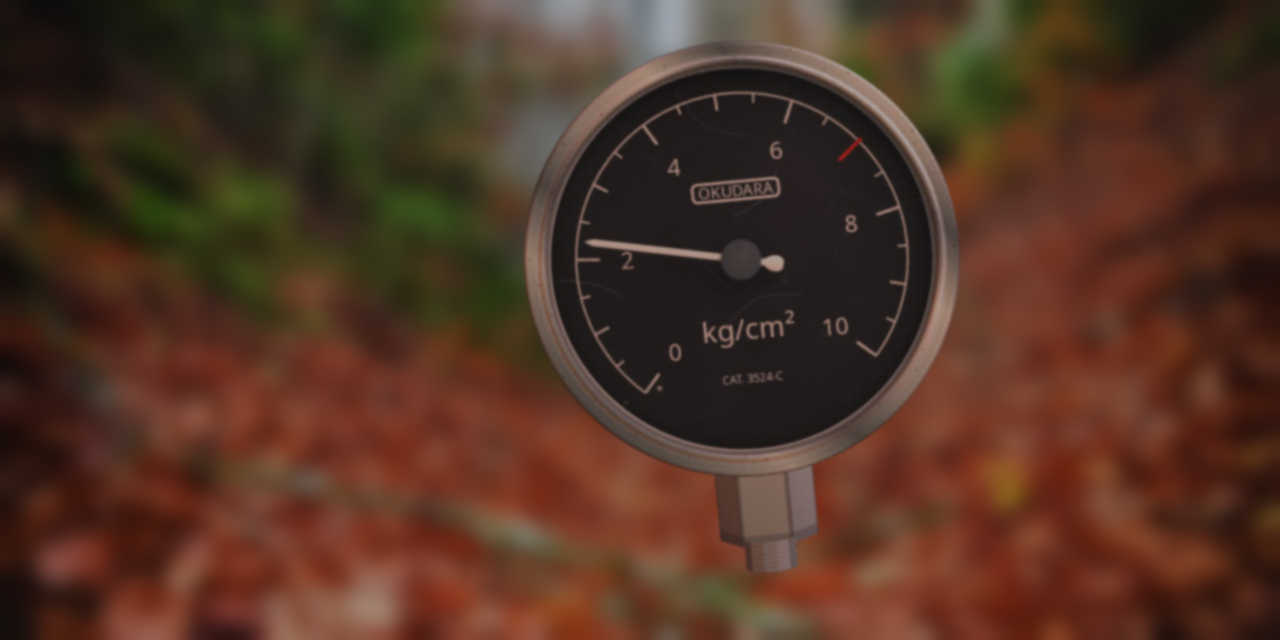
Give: 2.25 kg/cm²
